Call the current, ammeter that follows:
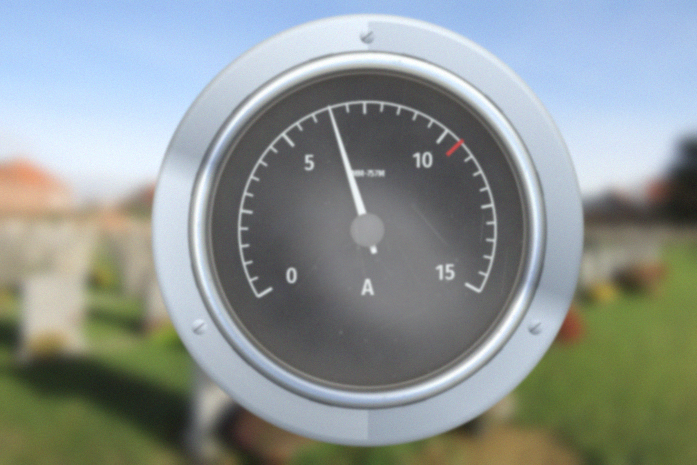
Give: 6.5 A
